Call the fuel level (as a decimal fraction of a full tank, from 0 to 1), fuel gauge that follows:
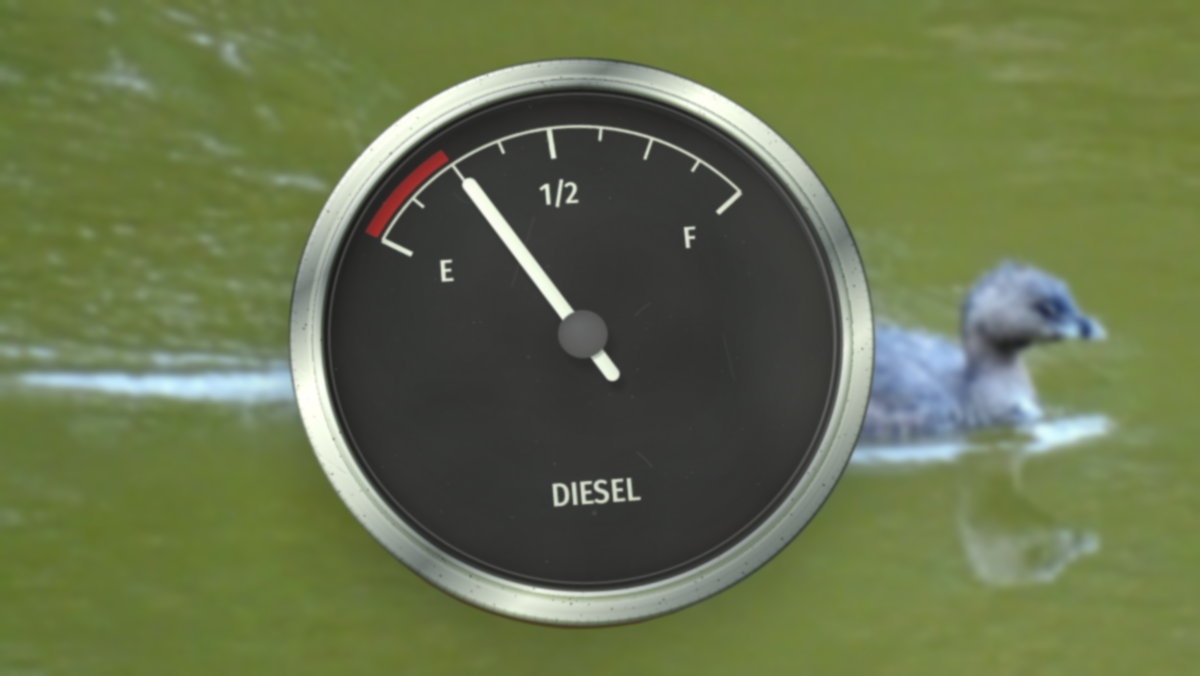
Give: 0.25
